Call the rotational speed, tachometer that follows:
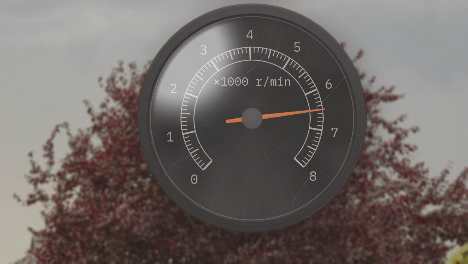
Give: 6500 rpm
